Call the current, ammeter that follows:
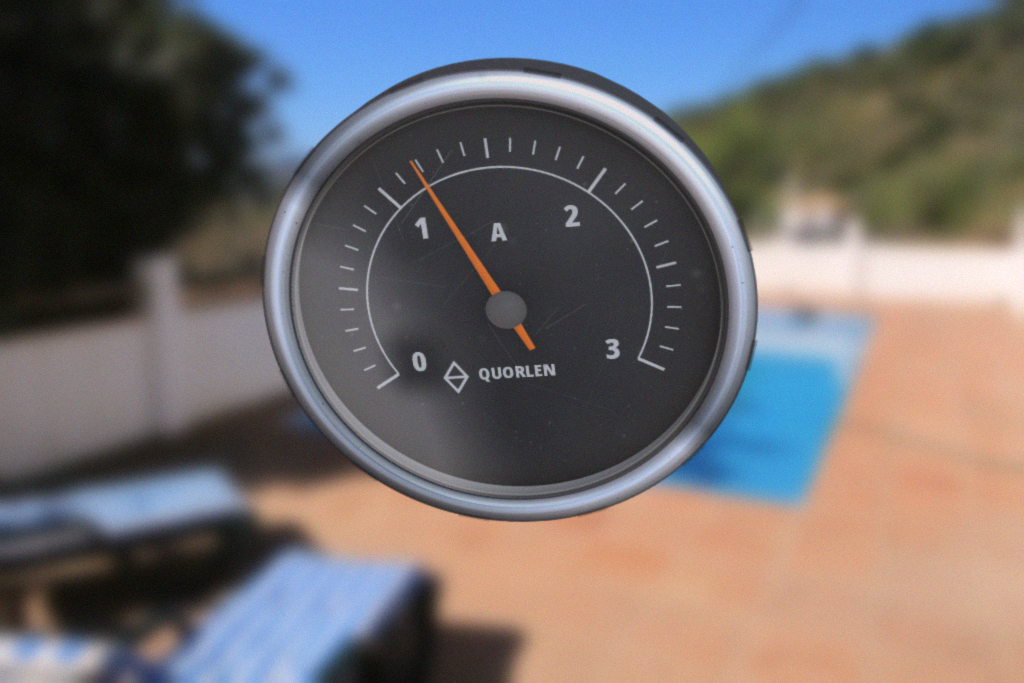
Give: 1.2 A
